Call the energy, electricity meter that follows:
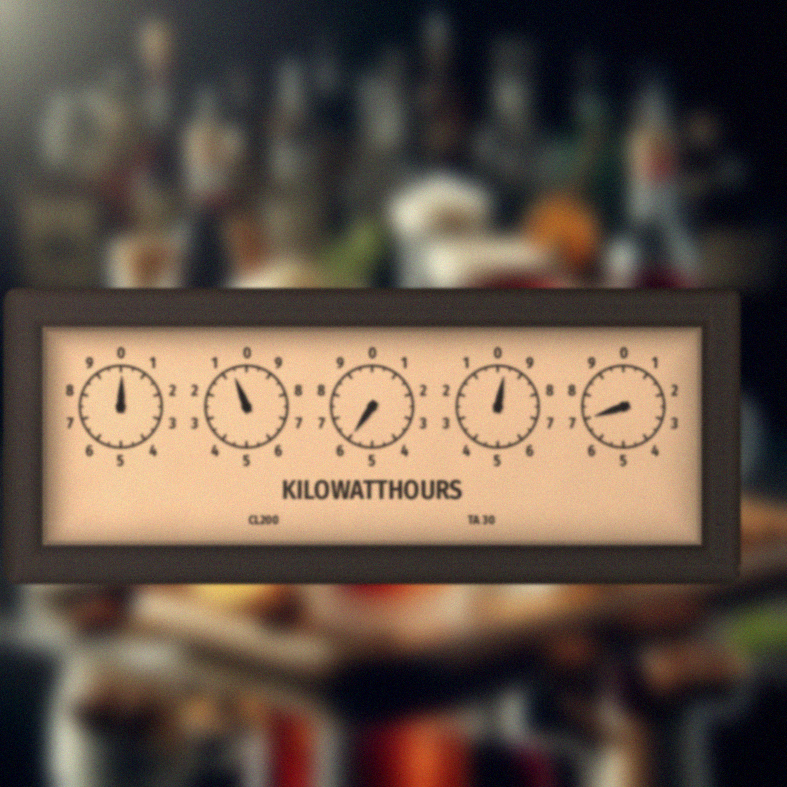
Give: 597 kWh
